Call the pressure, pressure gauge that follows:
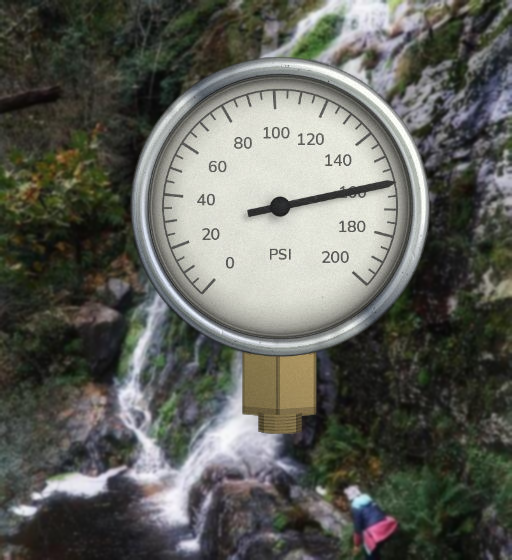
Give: 160 psi
